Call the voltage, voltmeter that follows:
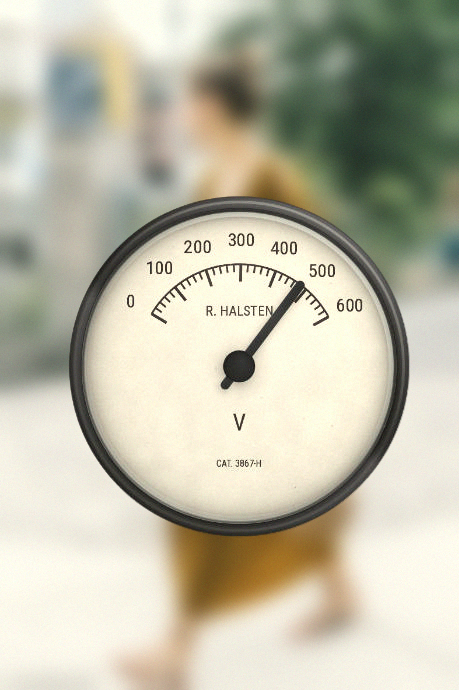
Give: 480 V
